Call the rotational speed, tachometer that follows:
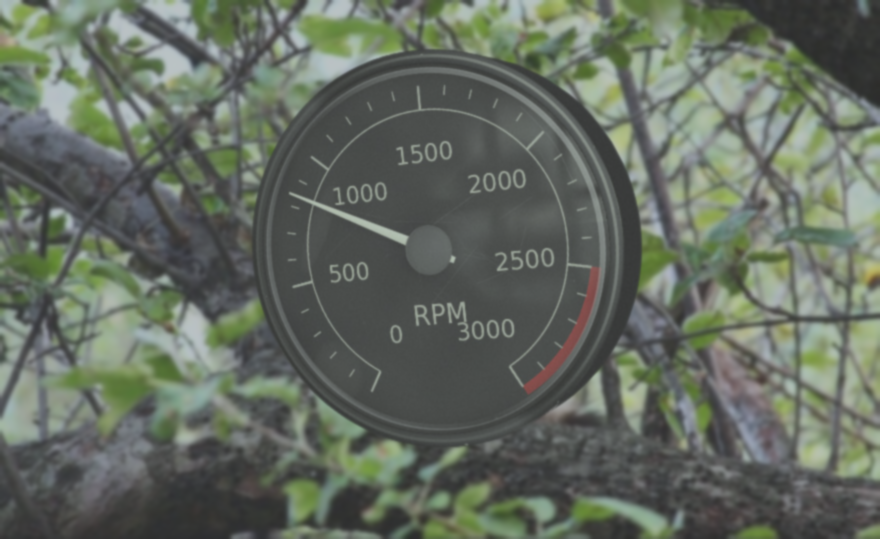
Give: 850 rpm
